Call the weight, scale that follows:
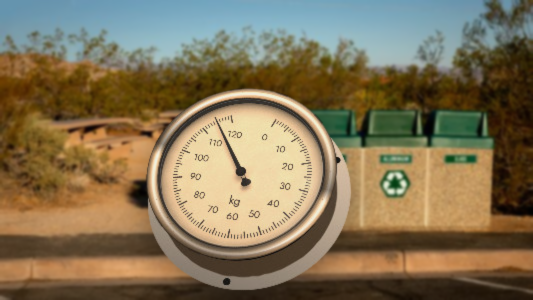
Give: 115 kg
